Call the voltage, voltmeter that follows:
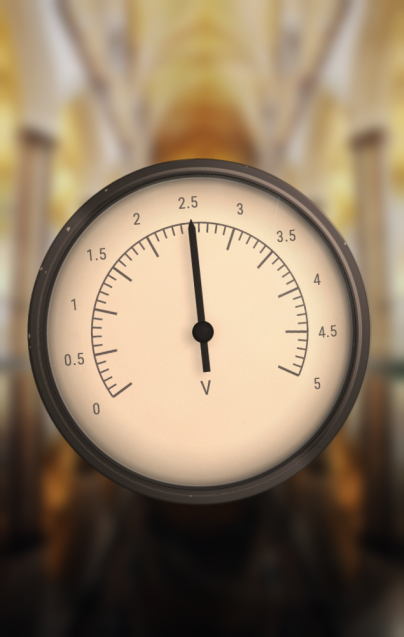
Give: 2.5 V
